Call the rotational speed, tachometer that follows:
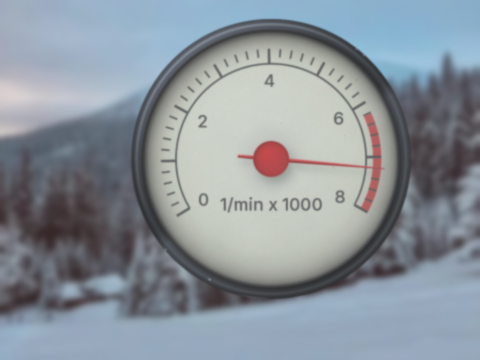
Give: 7200 rpm
